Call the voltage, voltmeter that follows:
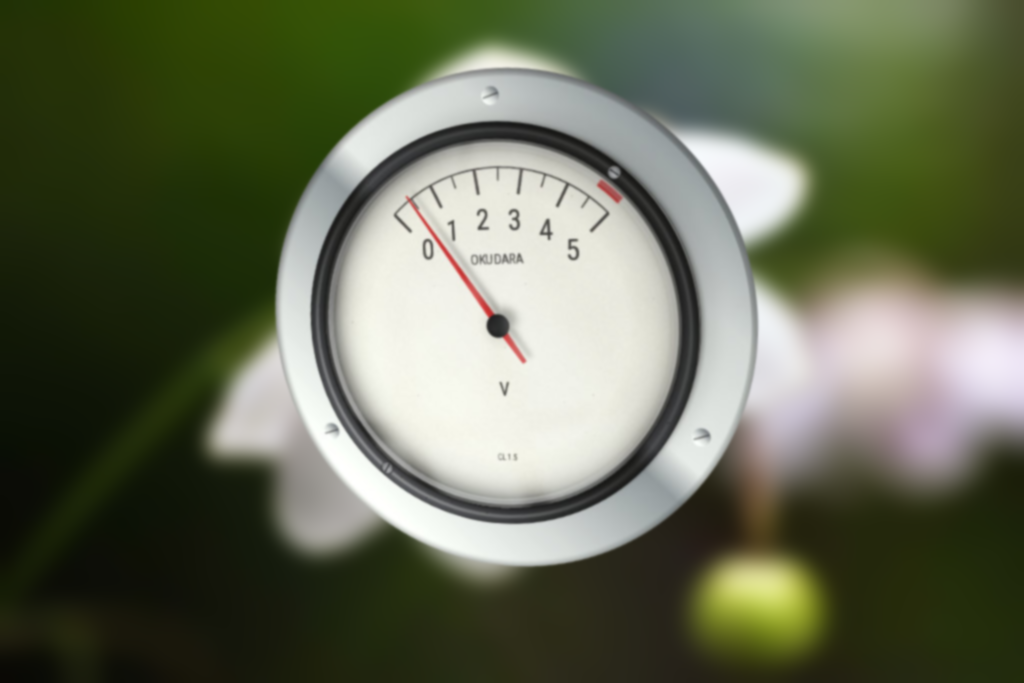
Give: 0.5 V
